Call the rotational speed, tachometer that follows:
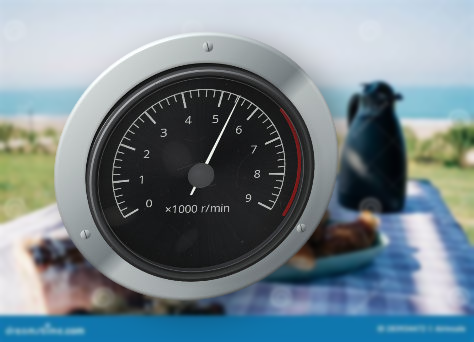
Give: 5400 rpm
